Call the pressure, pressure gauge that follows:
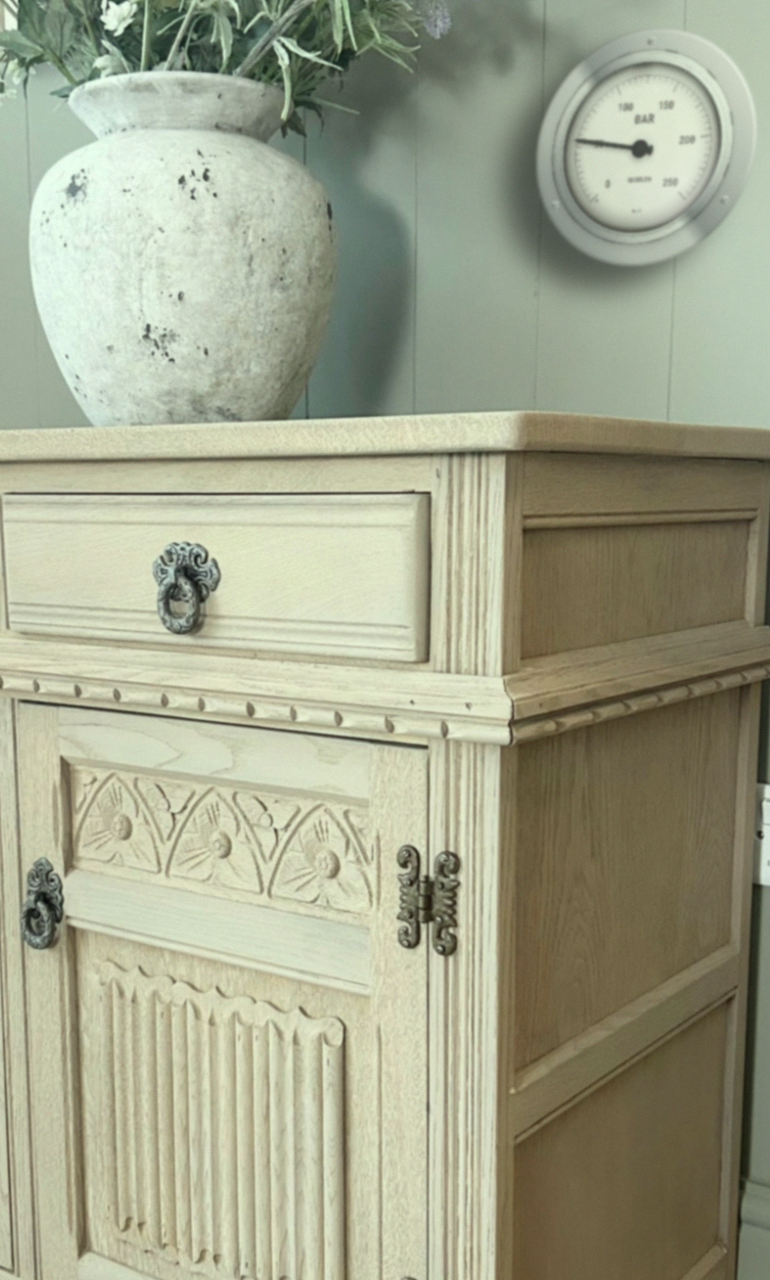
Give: 50 bar
